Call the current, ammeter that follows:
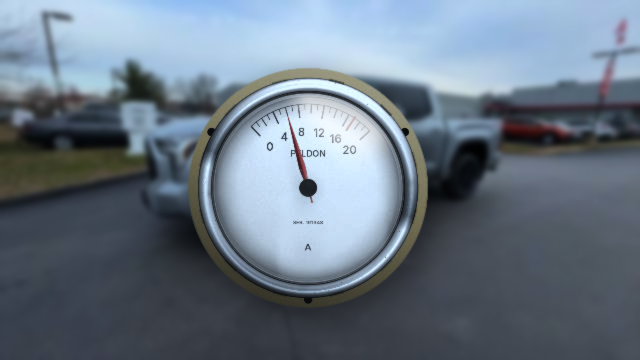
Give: 6 A
